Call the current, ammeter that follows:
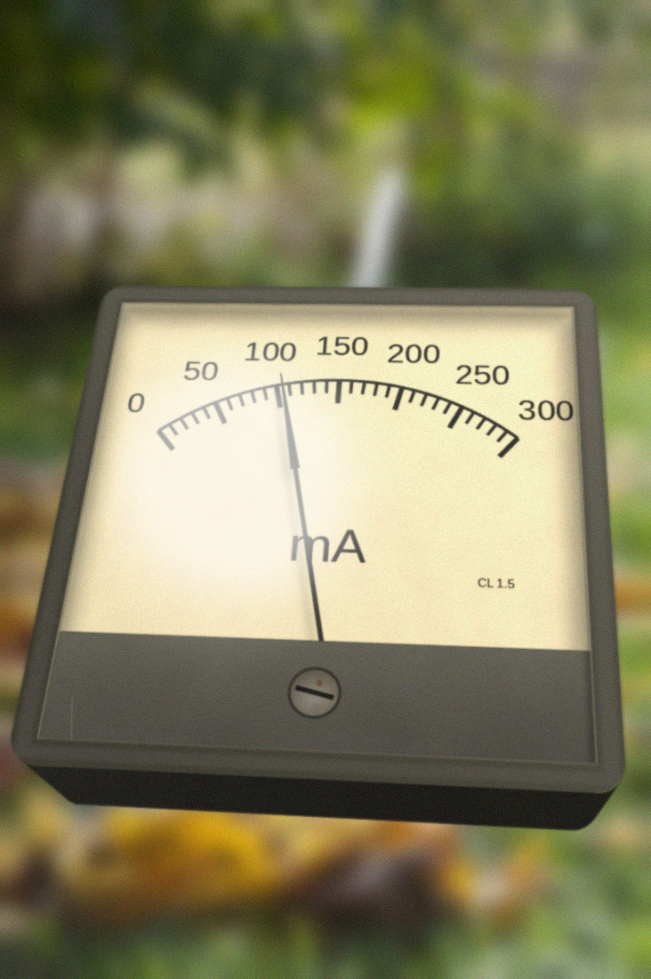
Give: 105 mA
